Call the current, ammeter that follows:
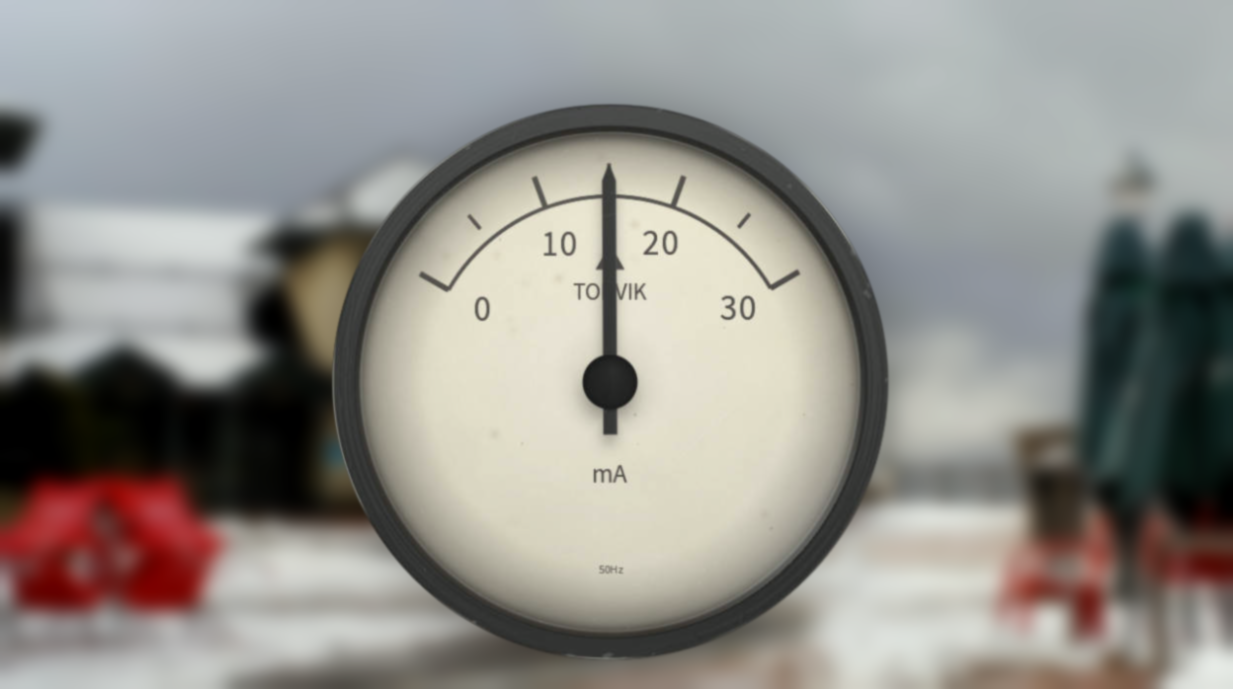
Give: 15 mA
